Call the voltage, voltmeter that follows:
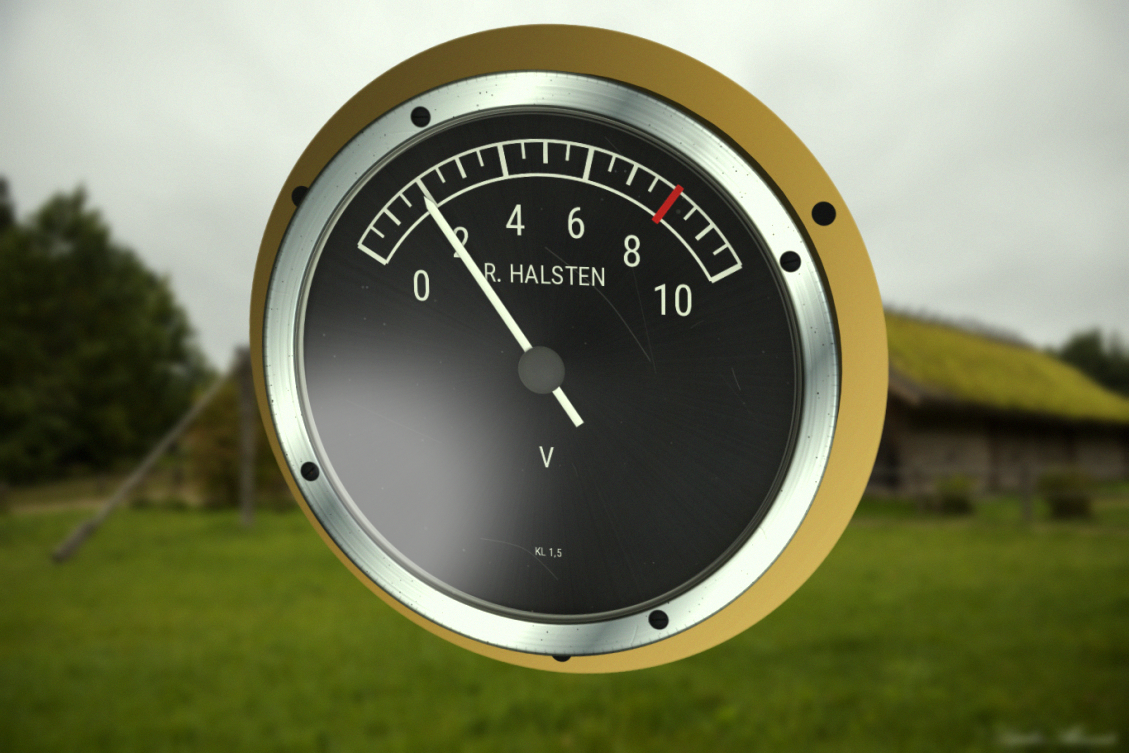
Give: 2 V
